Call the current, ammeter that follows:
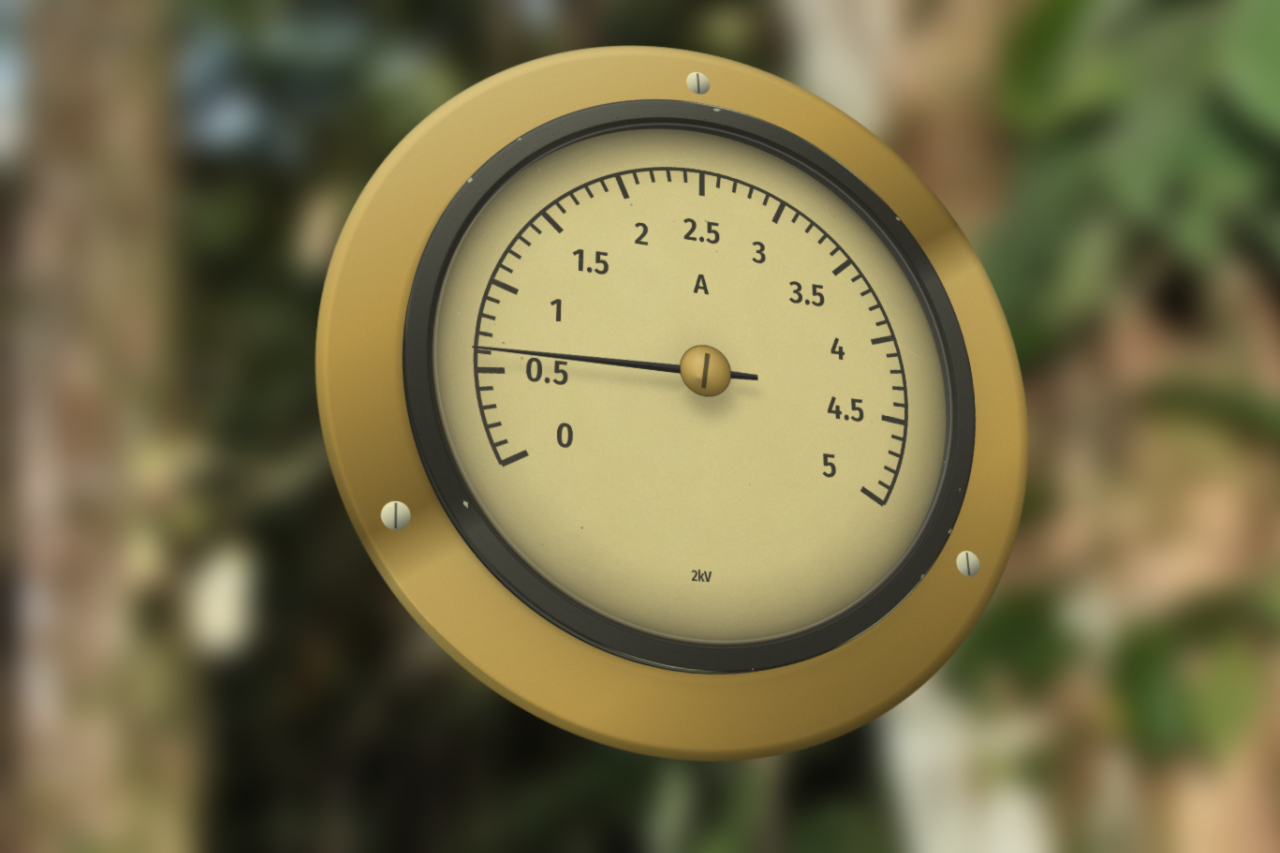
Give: 0.6 A
